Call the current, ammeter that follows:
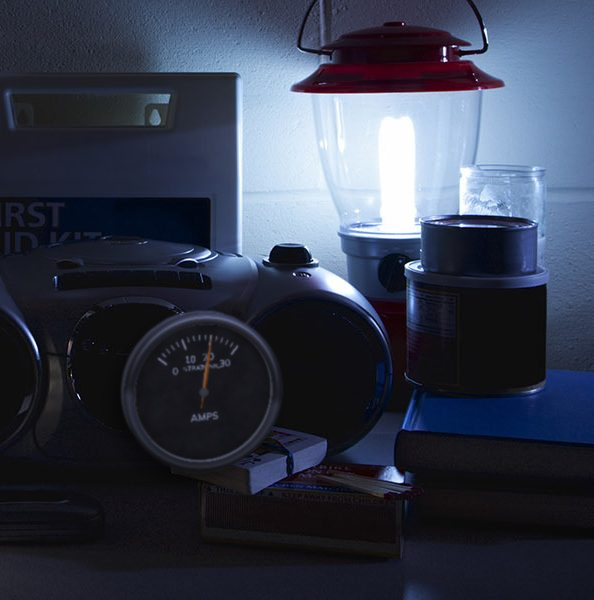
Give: 20 A
